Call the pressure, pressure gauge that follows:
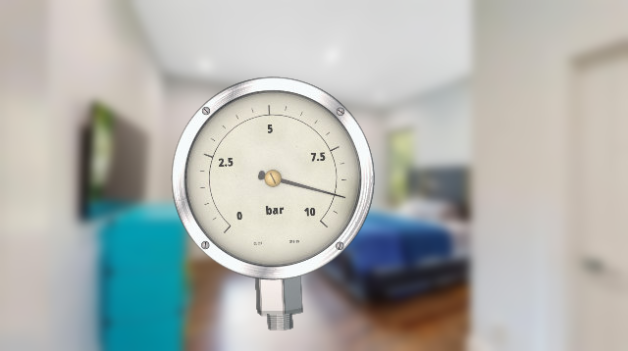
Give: 9 bar
